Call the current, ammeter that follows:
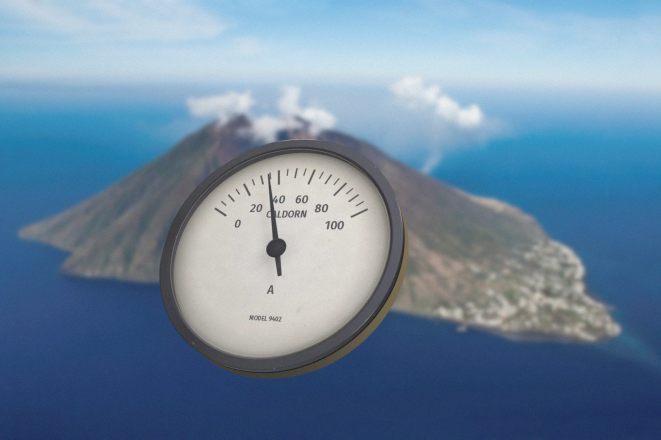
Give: 35 A
